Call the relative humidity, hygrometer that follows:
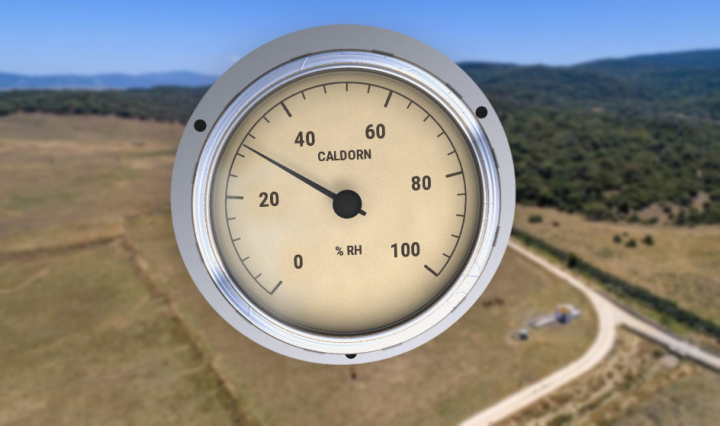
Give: 30 %
